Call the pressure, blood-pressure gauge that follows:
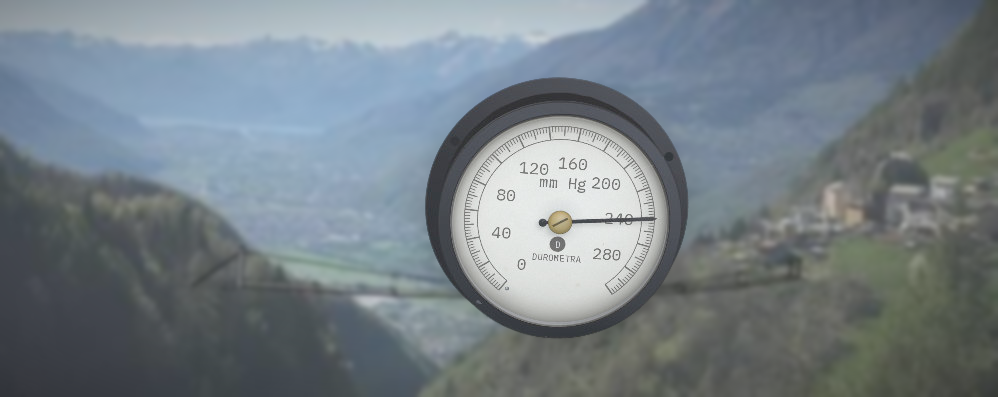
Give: 240 mmHg
